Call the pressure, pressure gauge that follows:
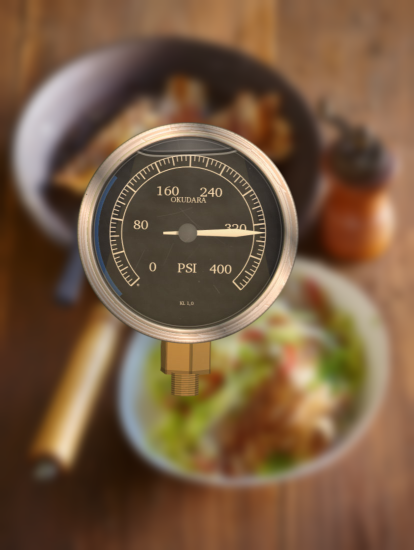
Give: 330 psi
